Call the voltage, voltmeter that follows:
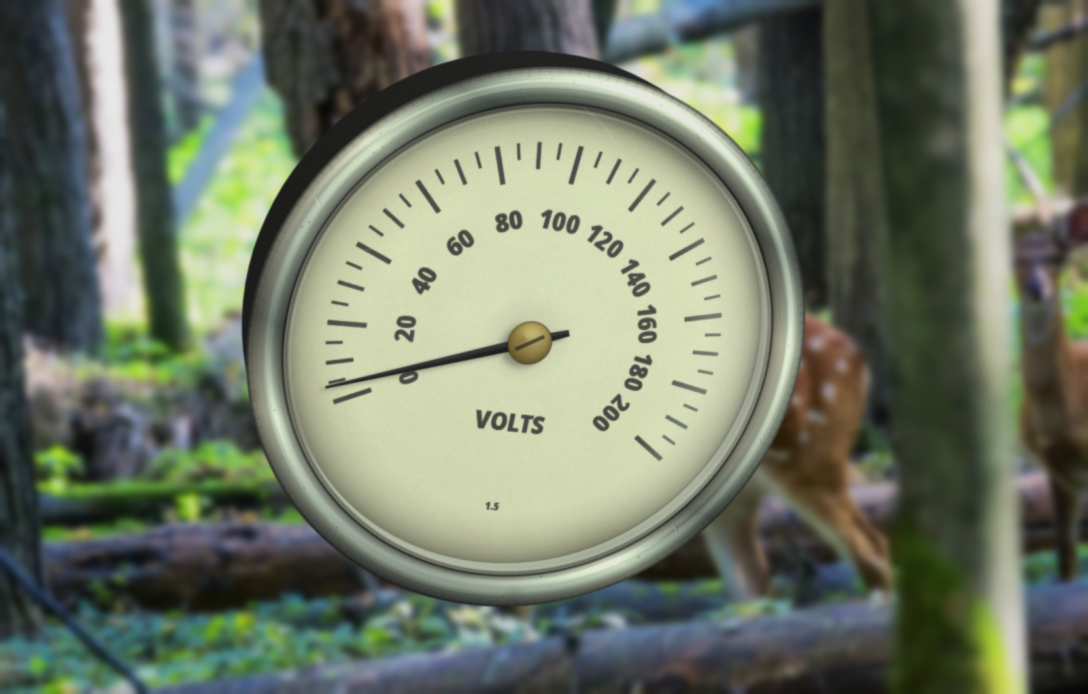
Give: 5 V
